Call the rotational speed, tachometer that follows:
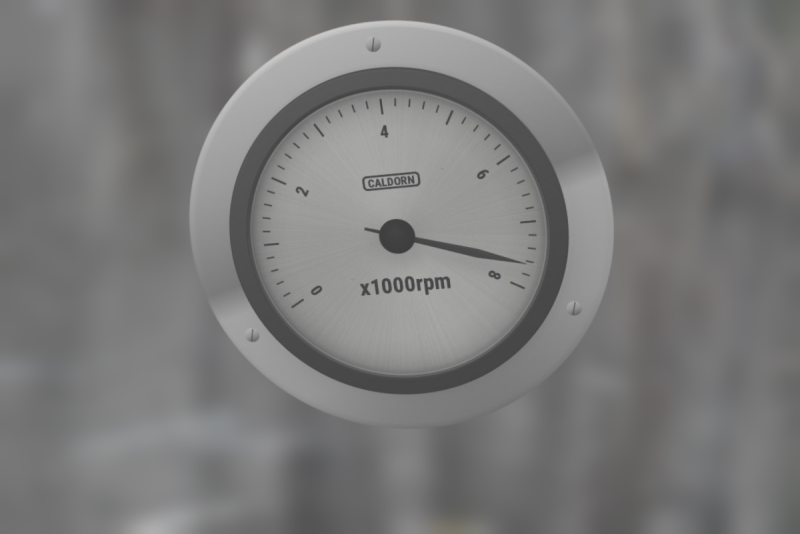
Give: 7600 rpm
